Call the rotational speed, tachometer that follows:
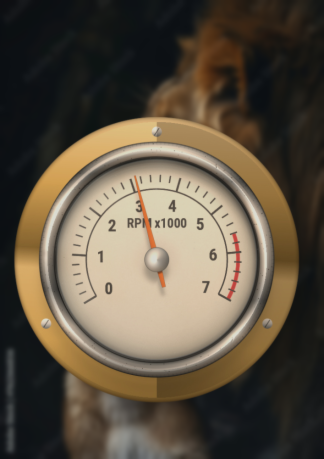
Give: 3100 rpm
